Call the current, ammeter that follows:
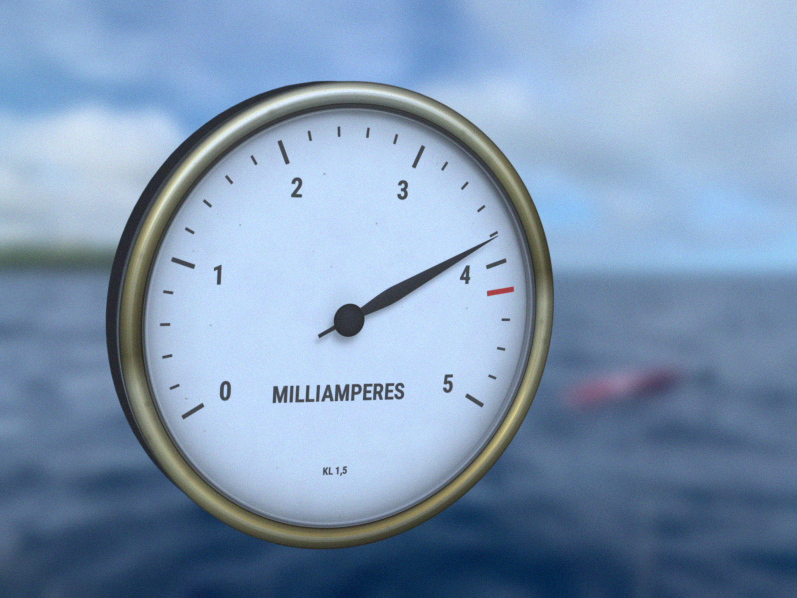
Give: 3.8 mA
